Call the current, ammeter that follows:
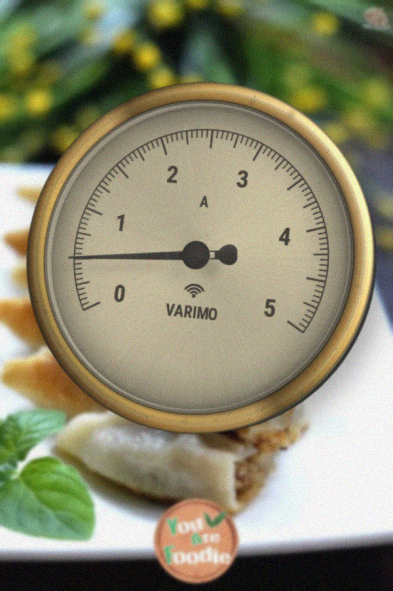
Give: 0.5 A
